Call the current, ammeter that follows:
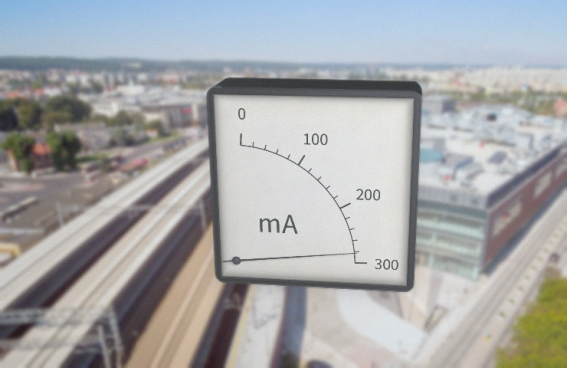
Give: 280 mA
